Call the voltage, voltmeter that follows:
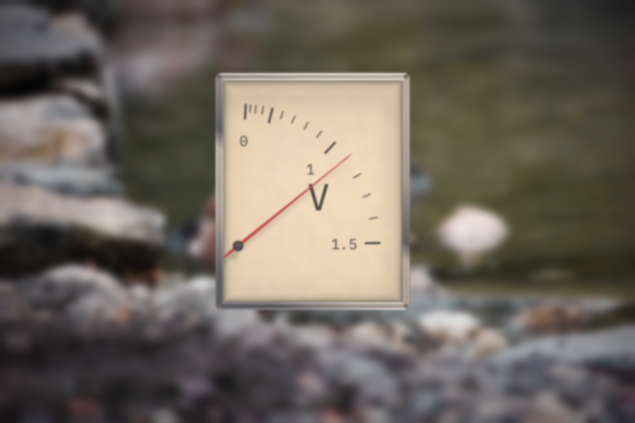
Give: 1.1 V
